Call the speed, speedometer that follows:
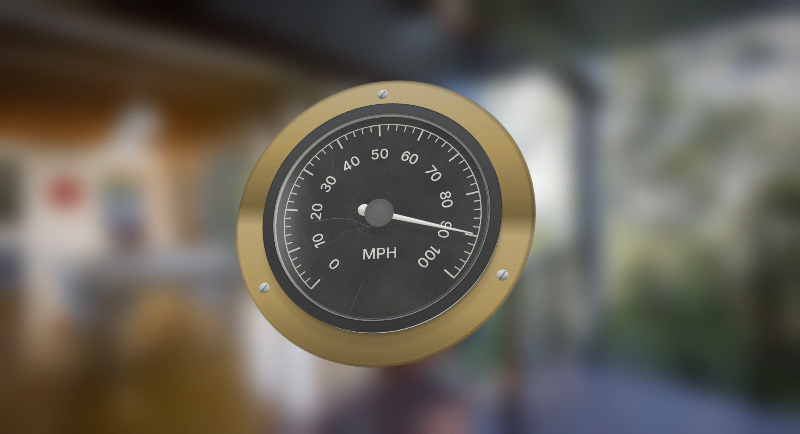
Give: 90 mph
